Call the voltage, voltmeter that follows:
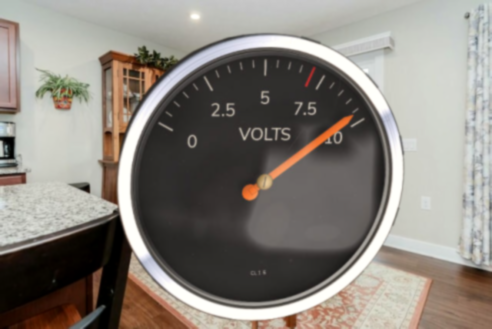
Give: 9.5 V
